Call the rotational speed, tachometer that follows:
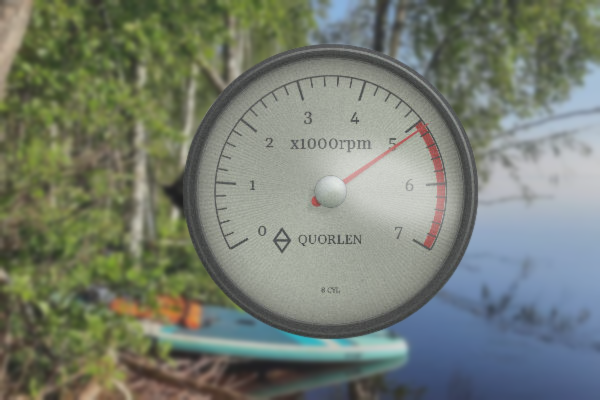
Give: 5100 rpm
